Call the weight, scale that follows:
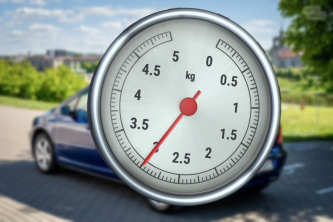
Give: 3 kg
